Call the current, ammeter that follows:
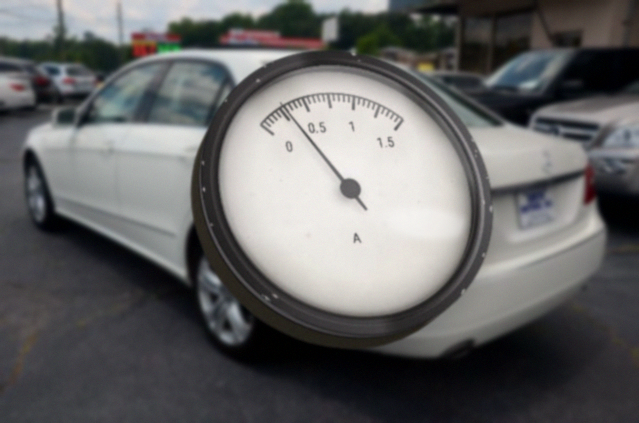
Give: 0.25 A
